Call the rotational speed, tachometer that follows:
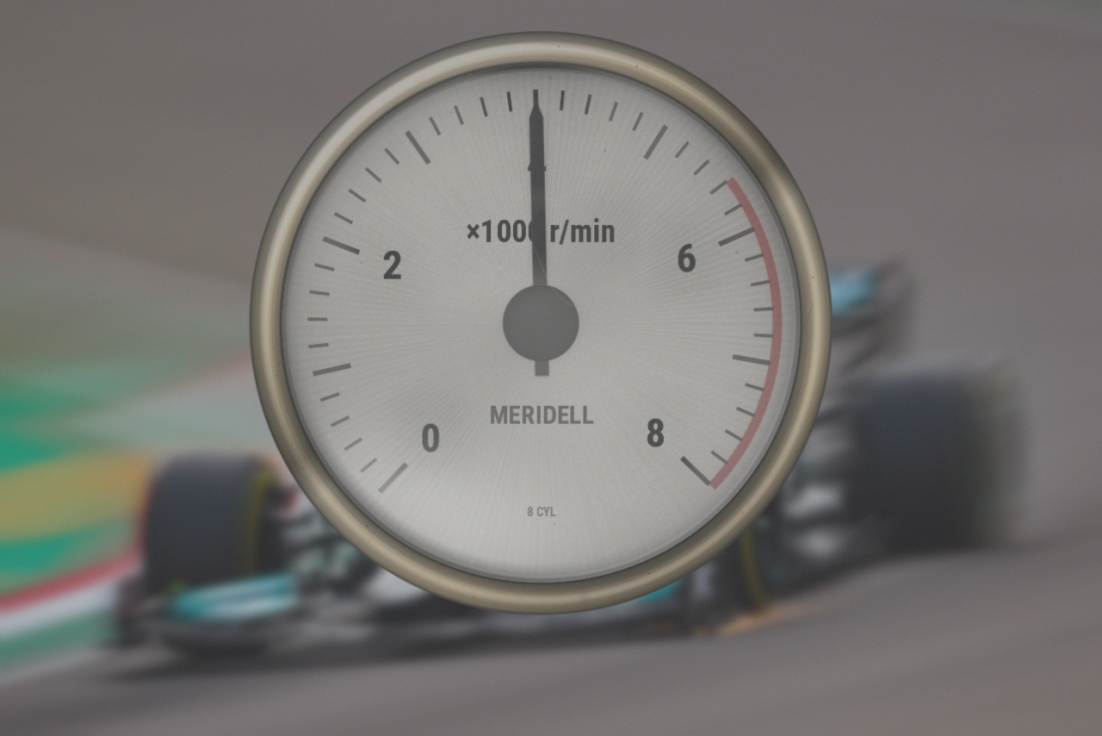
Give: 4000 rpm
